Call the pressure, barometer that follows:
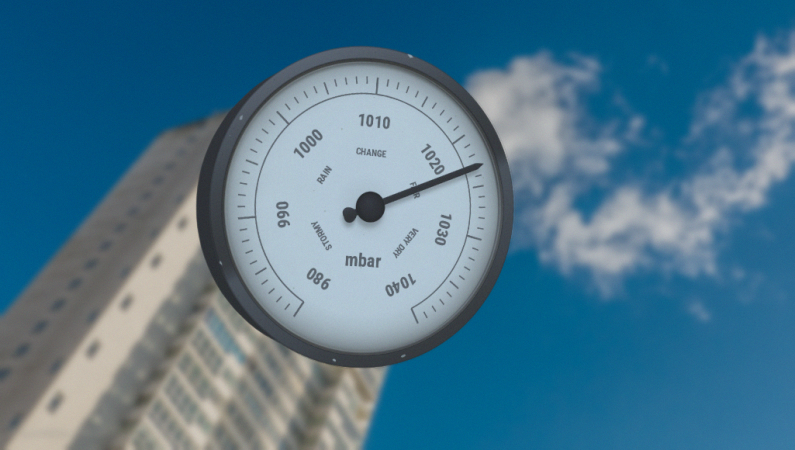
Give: 1023 mbar
